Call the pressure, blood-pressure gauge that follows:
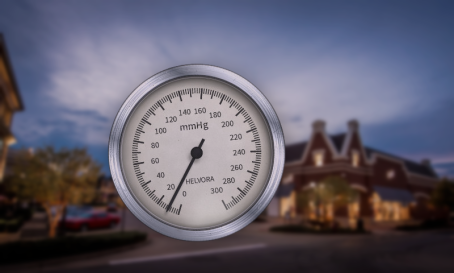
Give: 10 mmHg
